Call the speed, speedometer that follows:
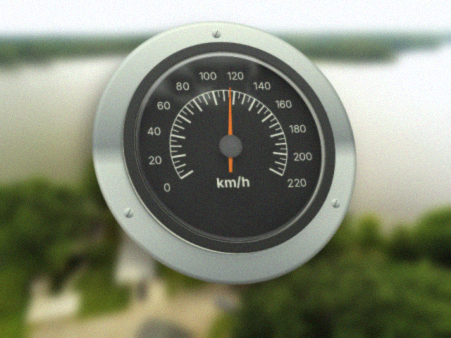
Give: 115 km/h
